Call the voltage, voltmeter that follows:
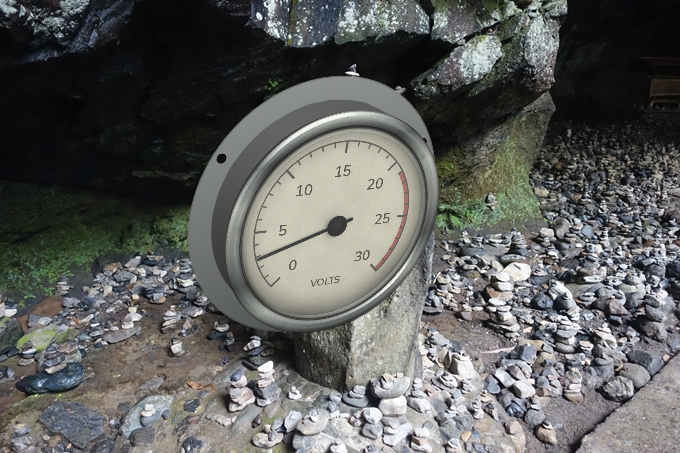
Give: 3 V
